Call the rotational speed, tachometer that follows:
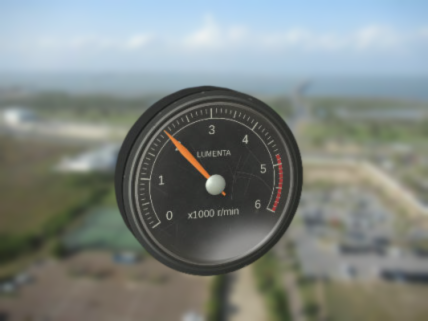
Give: 2000 rpm
